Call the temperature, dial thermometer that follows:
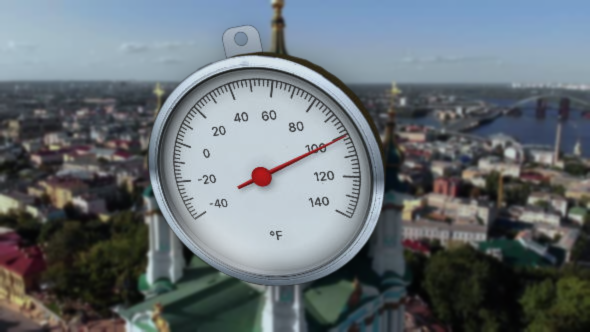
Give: 100 °F
